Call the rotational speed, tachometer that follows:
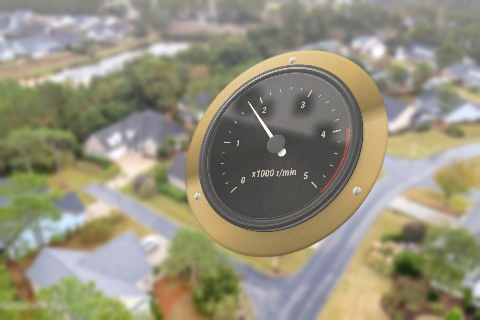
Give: 1800 rpm
